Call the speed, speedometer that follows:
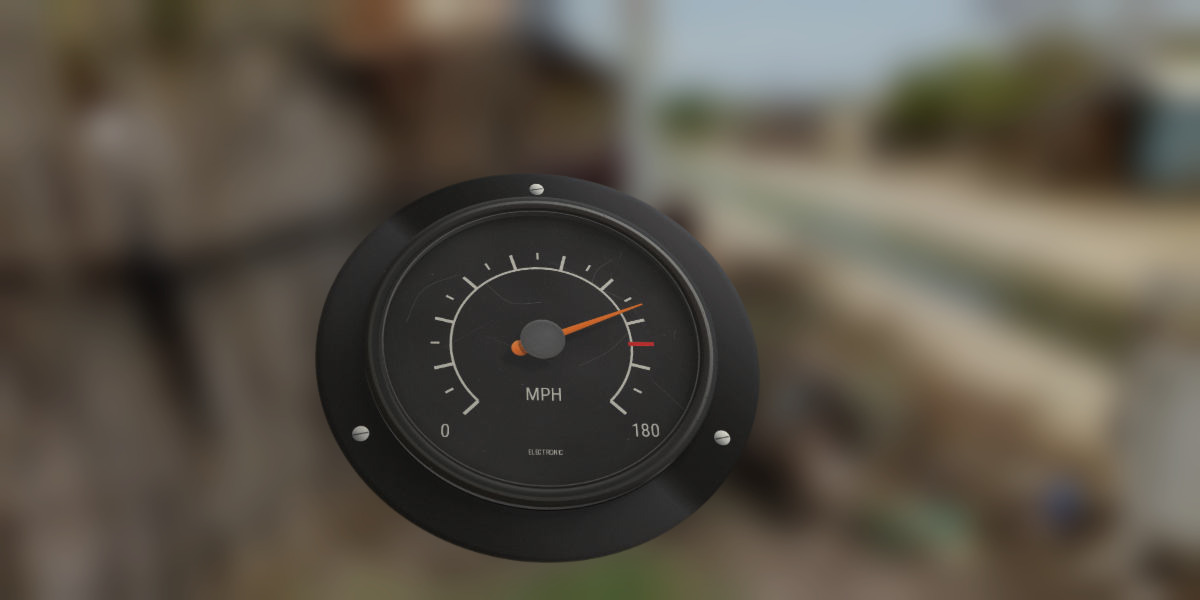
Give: 135 mph
